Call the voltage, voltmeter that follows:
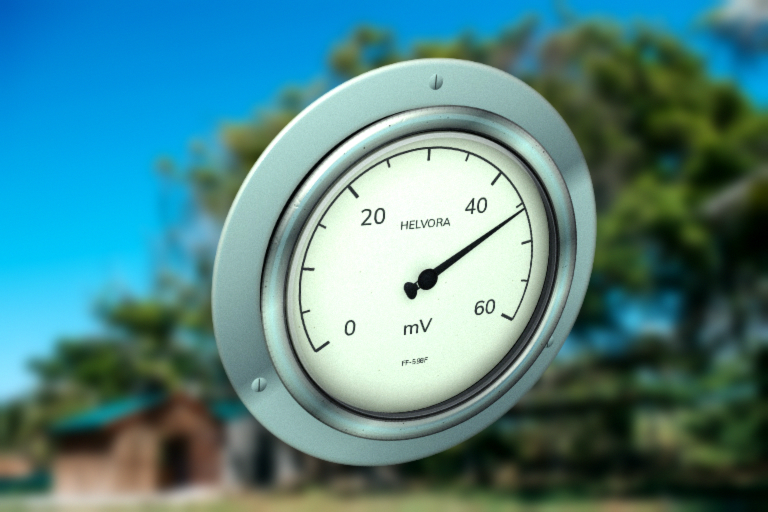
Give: 45 mV
